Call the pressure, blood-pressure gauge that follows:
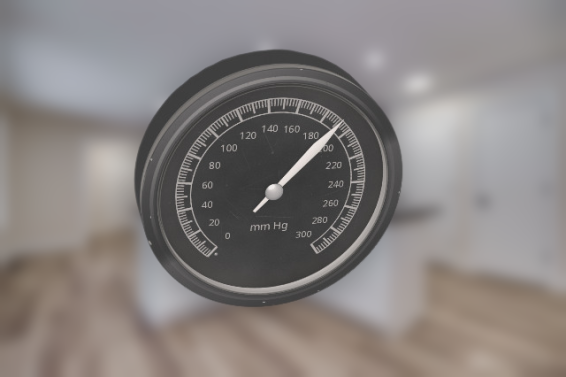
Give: 190 mmHg
